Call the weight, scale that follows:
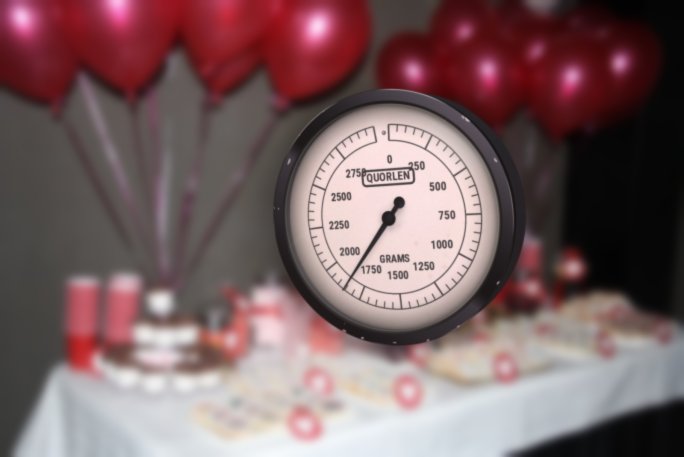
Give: 1850 g
